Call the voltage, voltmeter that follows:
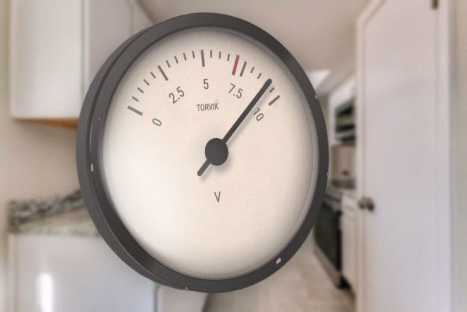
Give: 9 V
